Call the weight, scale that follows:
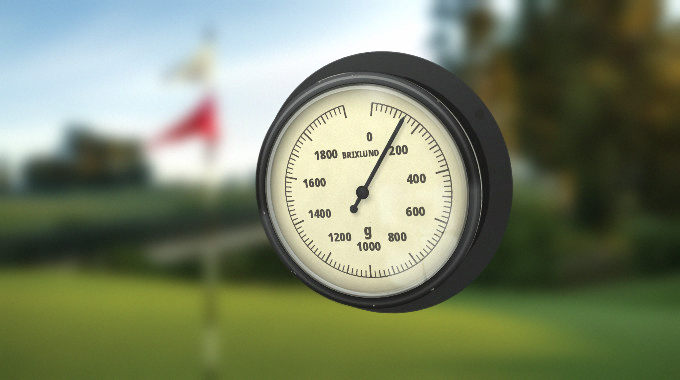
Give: 140 g
